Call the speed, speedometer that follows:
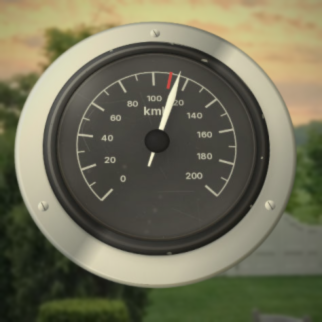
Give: 115 km/h
